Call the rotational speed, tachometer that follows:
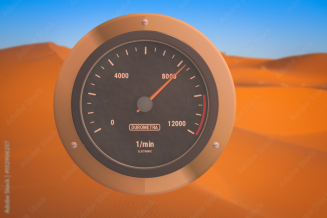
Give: 8250 rpm
